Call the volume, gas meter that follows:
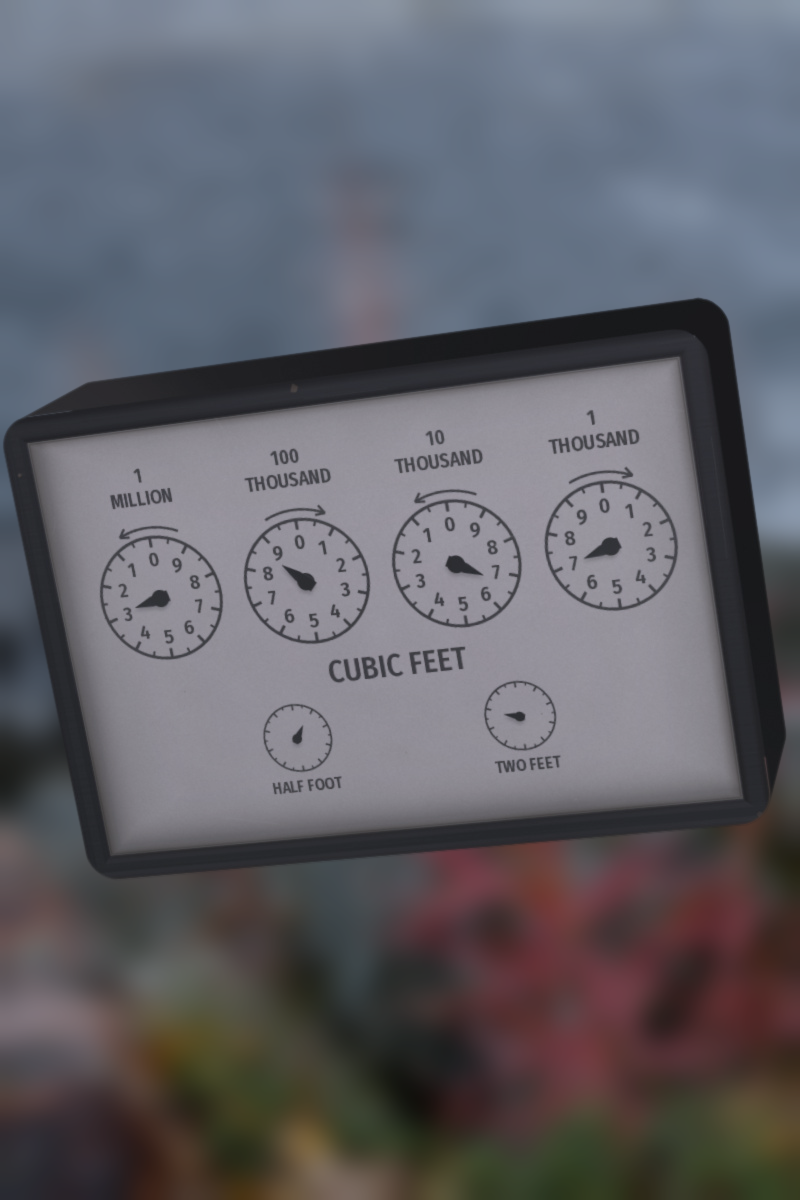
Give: 286700 ft³
